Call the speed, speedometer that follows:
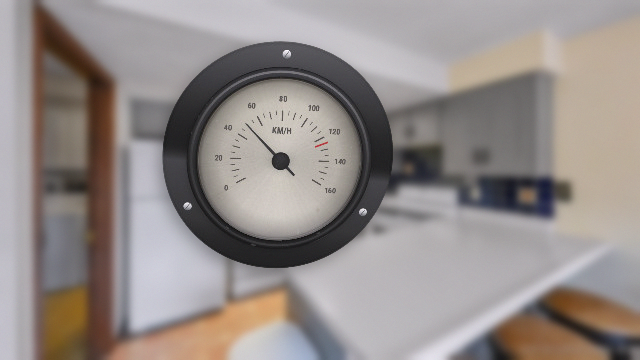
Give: 50 km/h
